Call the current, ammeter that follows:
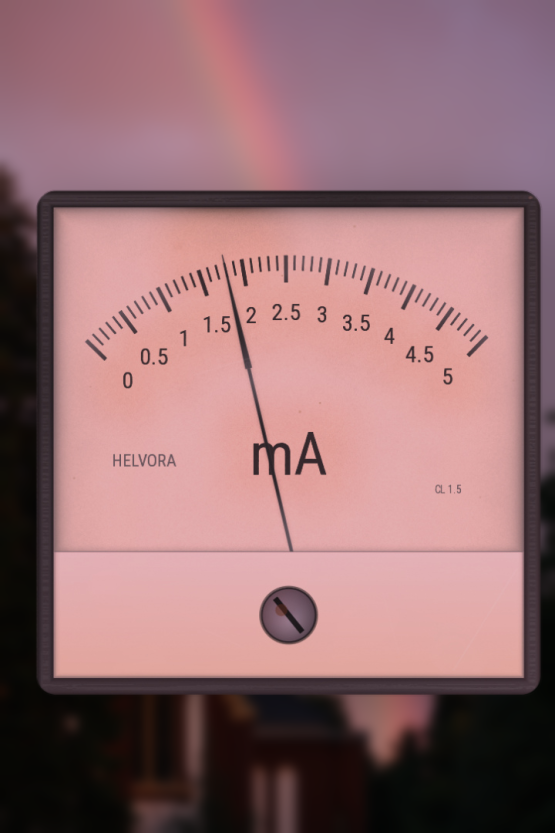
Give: 1.8 mA
